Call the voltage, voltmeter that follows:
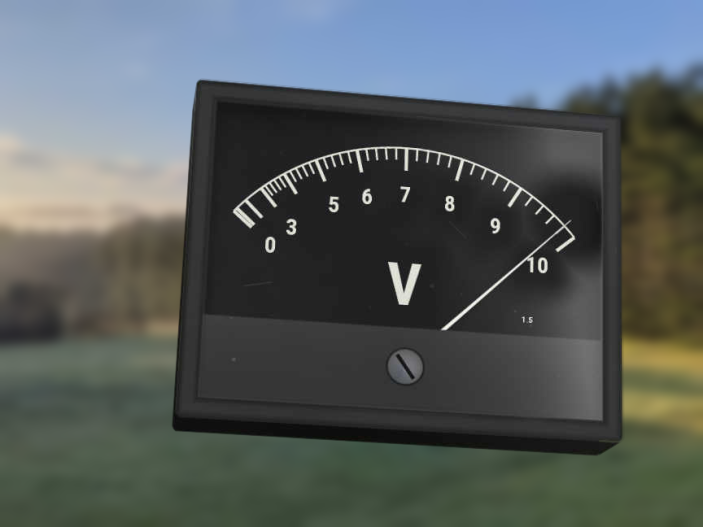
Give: 9.8 V
